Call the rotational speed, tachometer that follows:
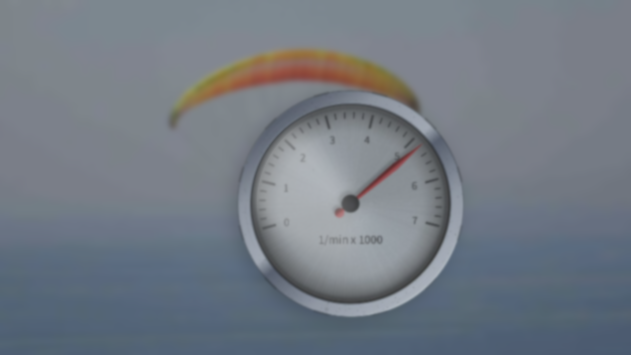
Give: 5200 rpm
